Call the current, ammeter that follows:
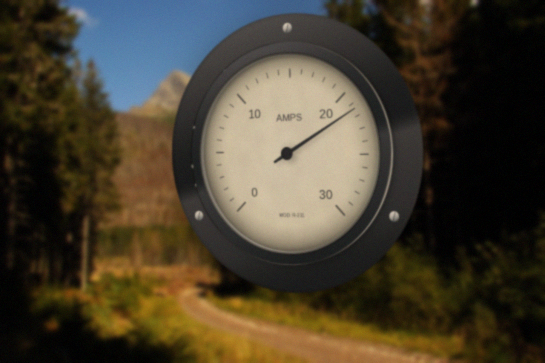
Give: 21.5 A
